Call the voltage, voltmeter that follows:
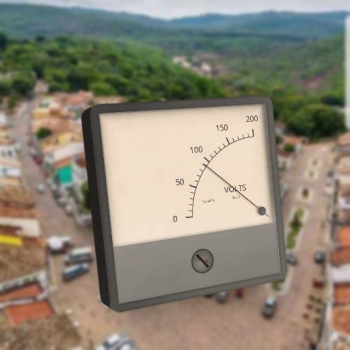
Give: 90 V
